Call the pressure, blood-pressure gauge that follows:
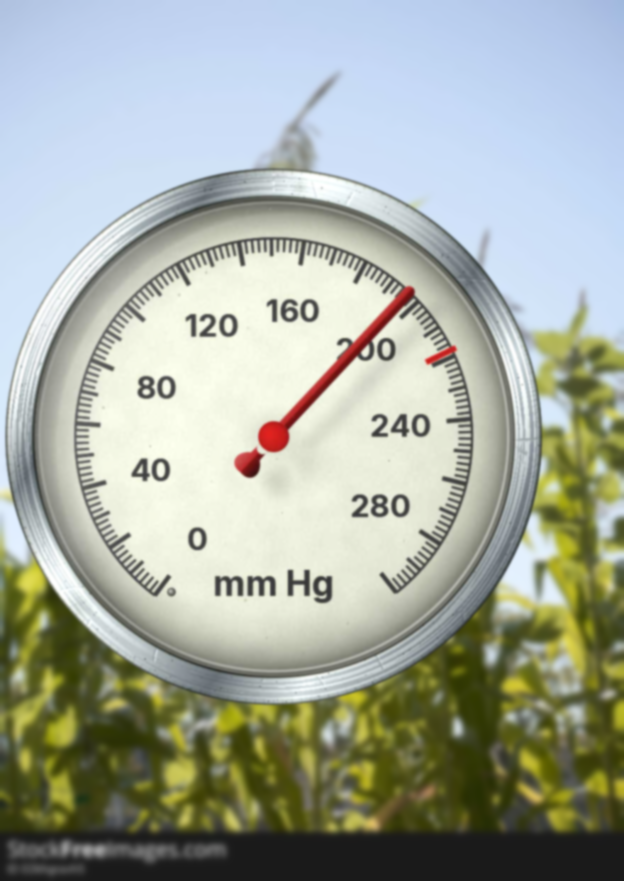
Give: 196 mmHg
